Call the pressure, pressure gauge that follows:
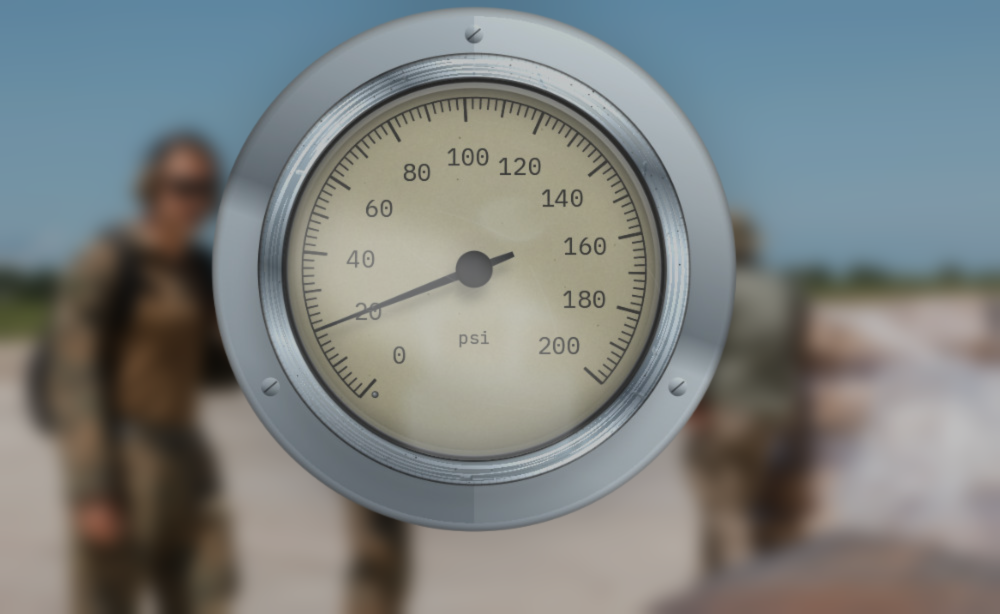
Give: 20 psi
